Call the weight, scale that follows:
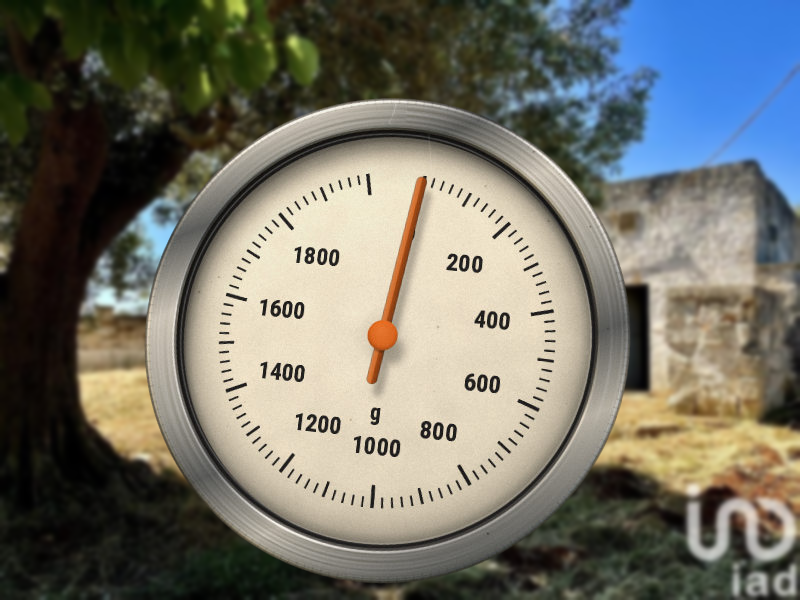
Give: 0 g
